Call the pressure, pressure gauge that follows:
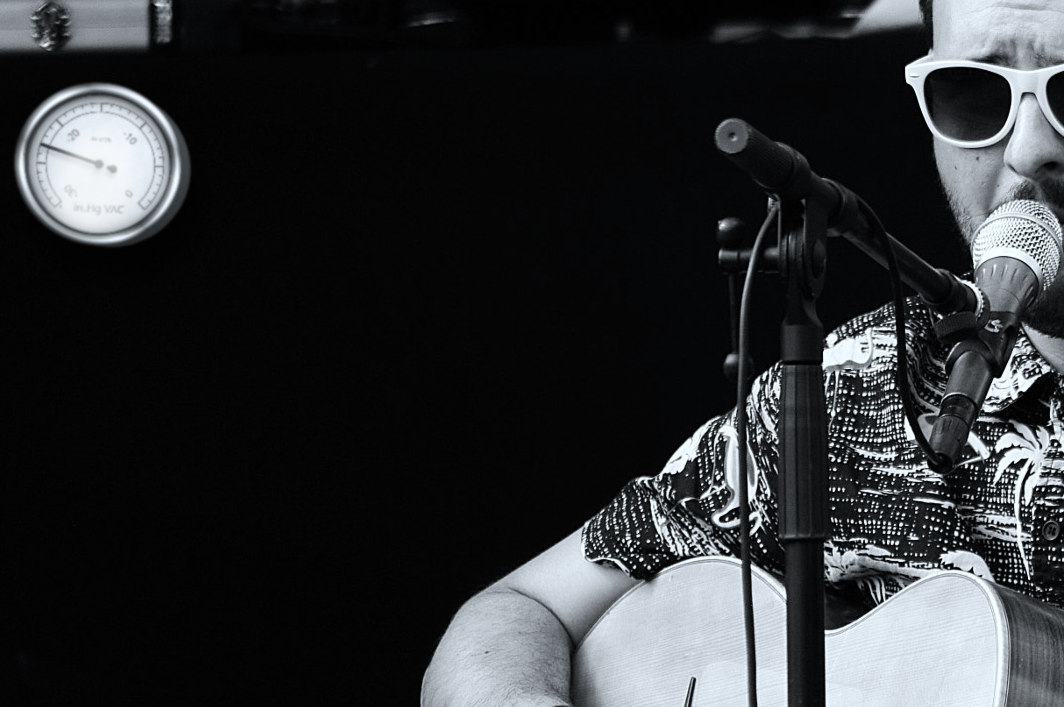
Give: -23 inHg
